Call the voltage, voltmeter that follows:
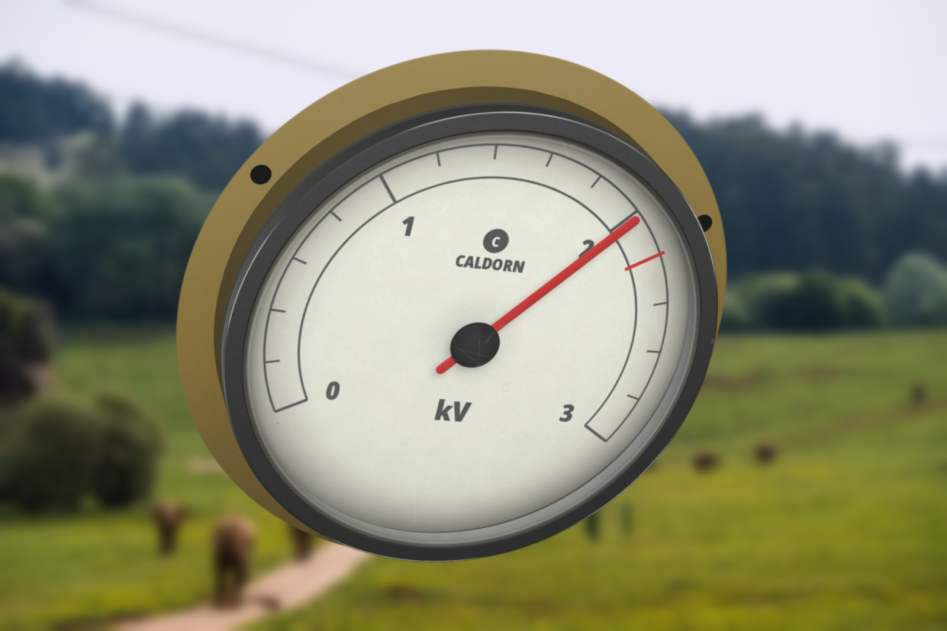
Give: 2 kV
